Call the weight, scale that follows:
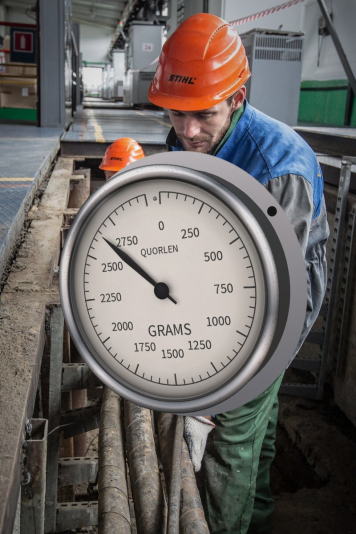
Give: 2650 g
